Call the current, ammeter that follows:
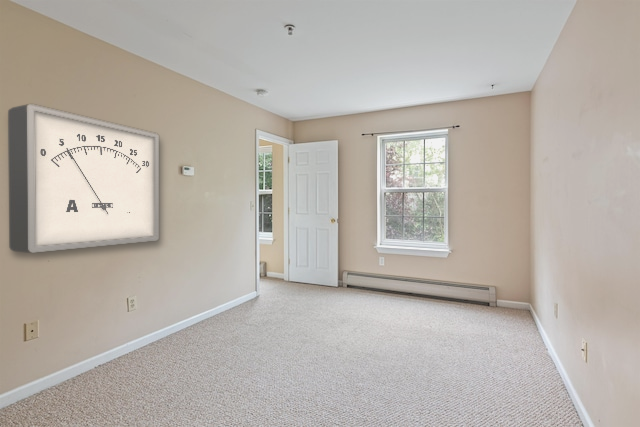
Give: 5 A
